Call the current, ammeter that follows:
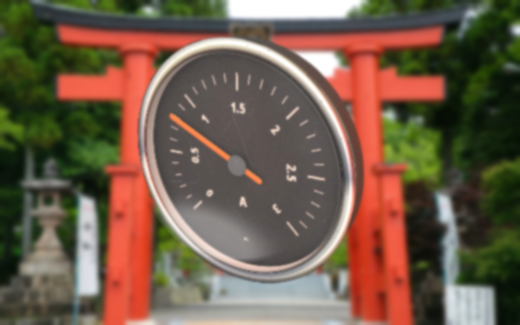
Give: 0.8 A
